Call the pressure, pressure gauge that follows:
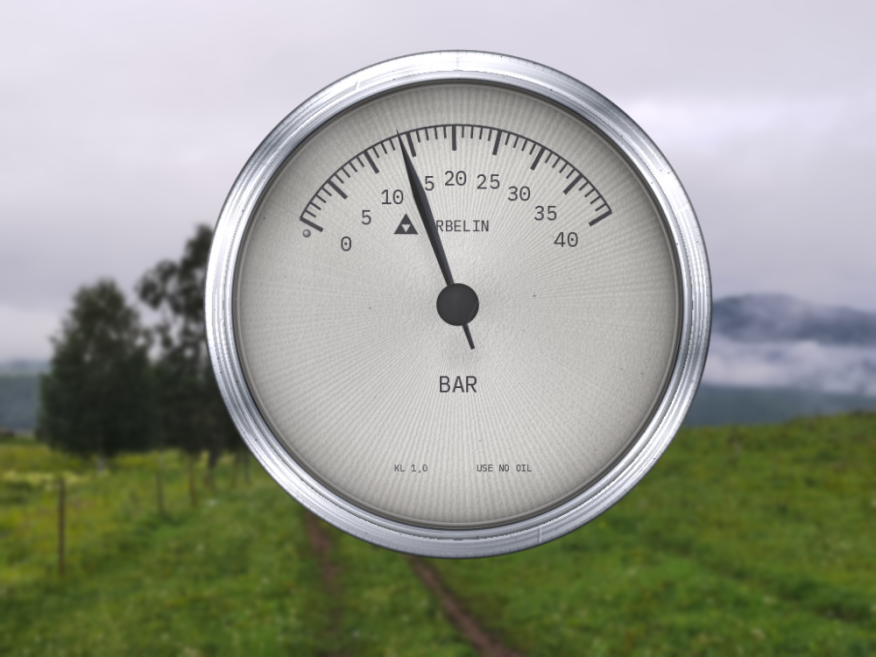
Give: 14 bar
